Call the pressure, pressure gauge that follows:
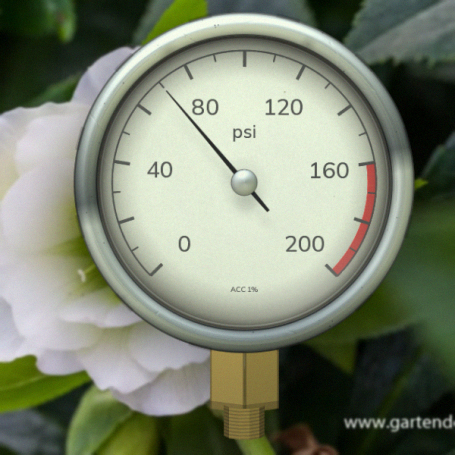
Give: 70 psi
